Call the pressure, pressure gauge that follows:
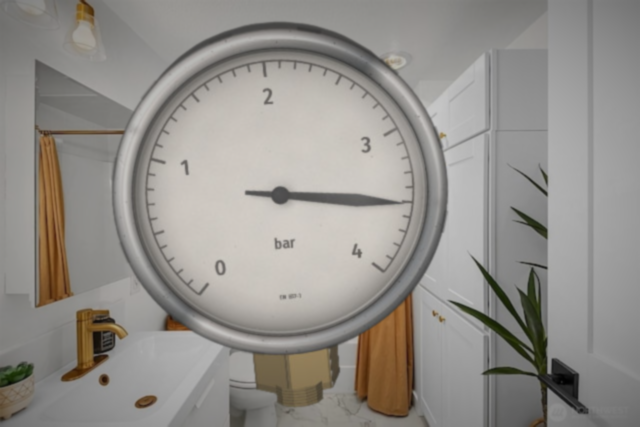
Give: 3.5 bar
